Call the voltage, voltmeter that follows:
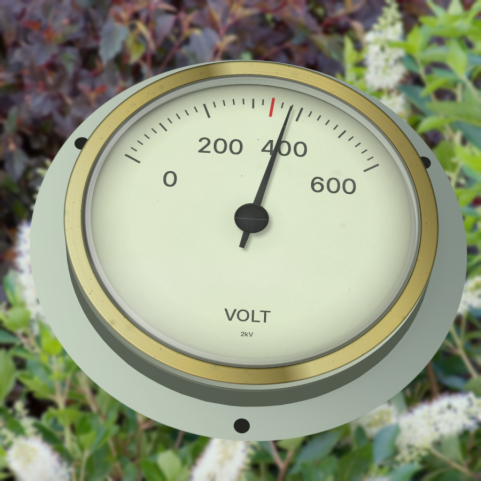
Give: 380 V
